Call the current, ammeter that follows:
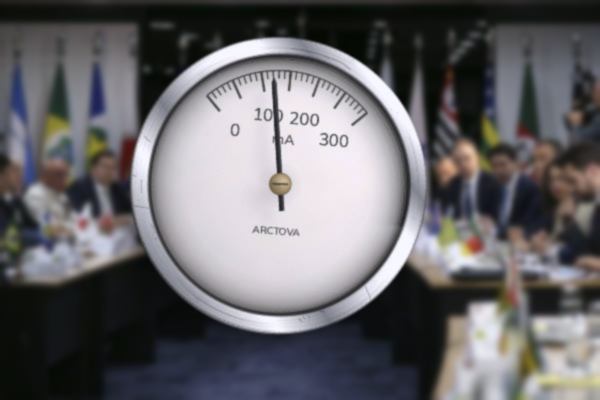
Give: 120 mA
